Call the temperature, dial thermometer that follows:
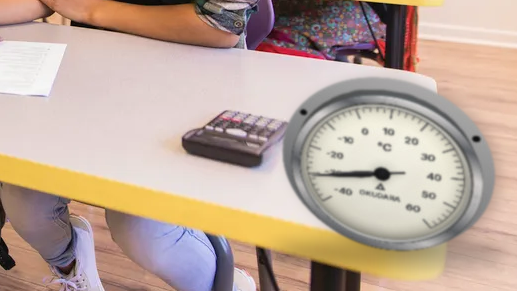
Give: -30 °C
